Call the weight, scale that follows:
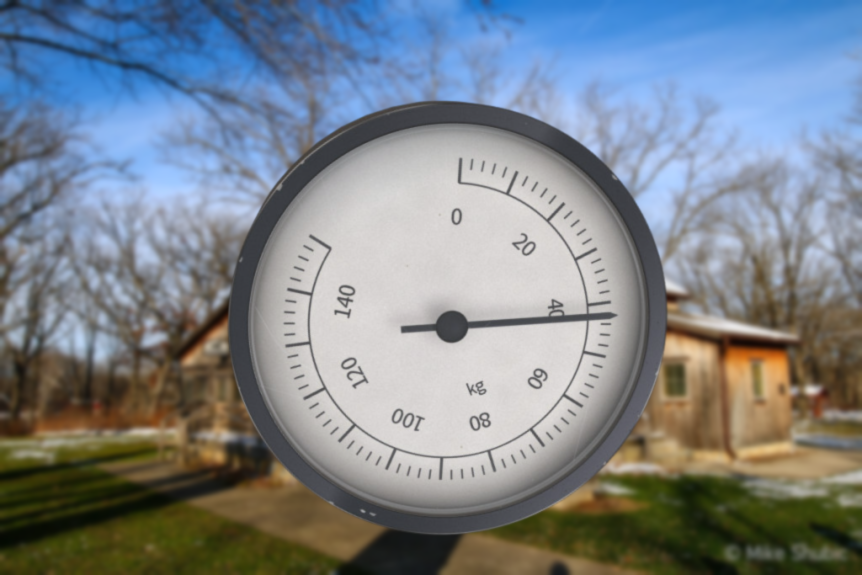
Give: 42 kg
